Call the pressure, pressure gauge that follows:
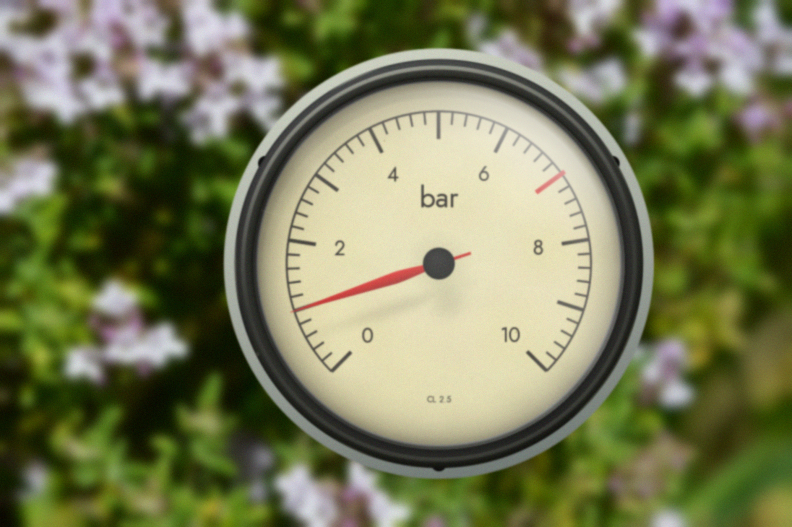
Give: 1 bar
